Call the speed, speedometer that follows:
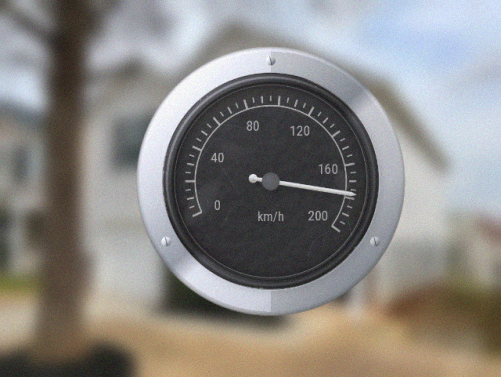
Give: 177.5 km/h
